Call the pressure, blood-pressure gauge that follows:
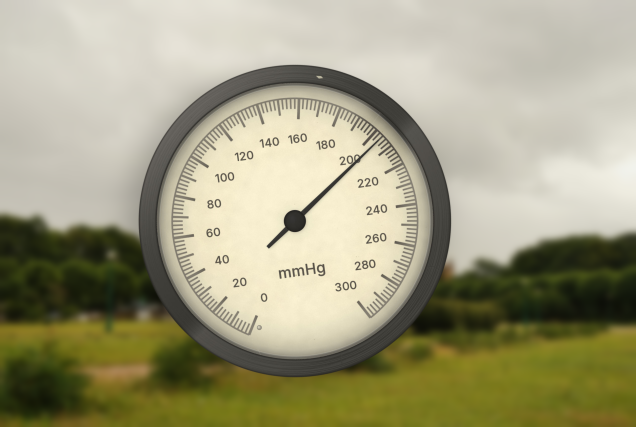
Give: 204 mmHg
